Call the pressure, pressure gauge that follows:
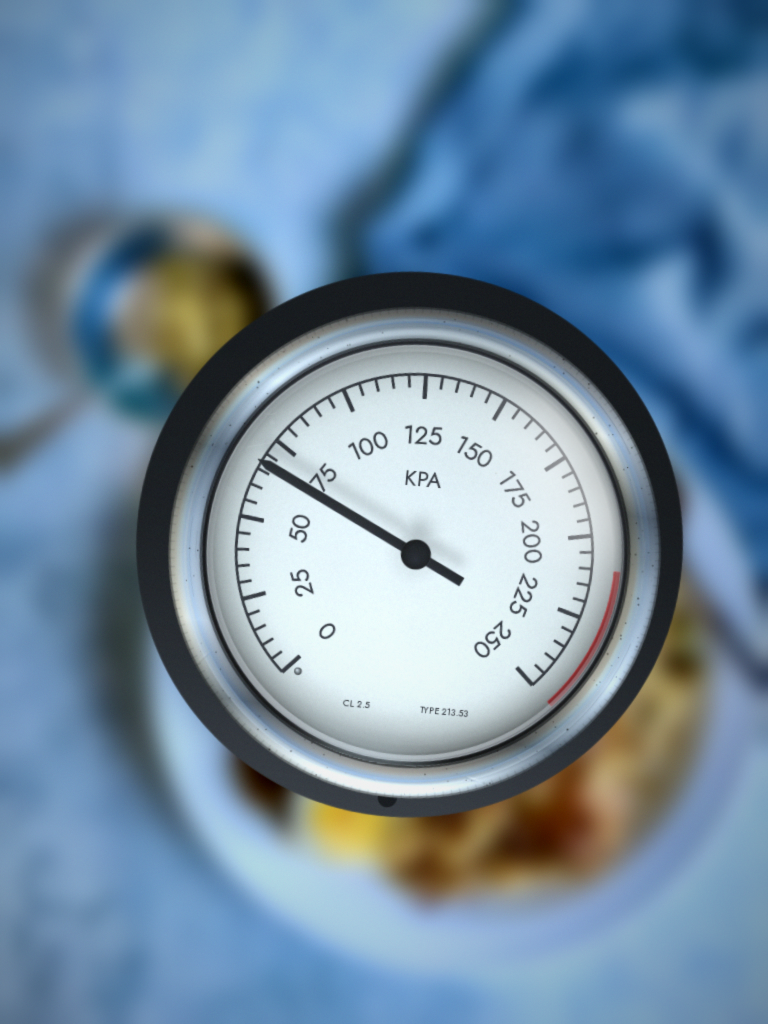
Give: 67.5 kPa
